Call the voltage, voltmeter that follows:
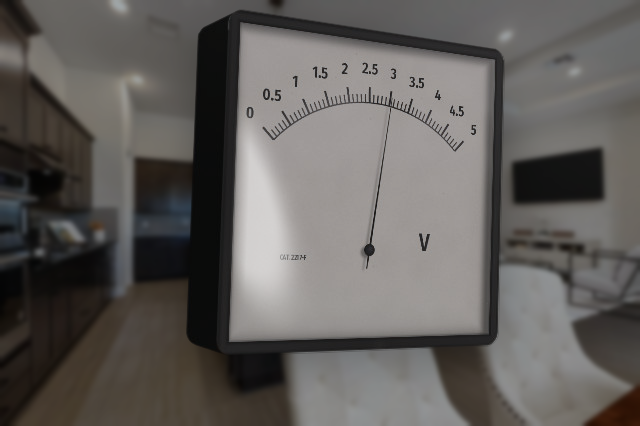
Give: 3 V
